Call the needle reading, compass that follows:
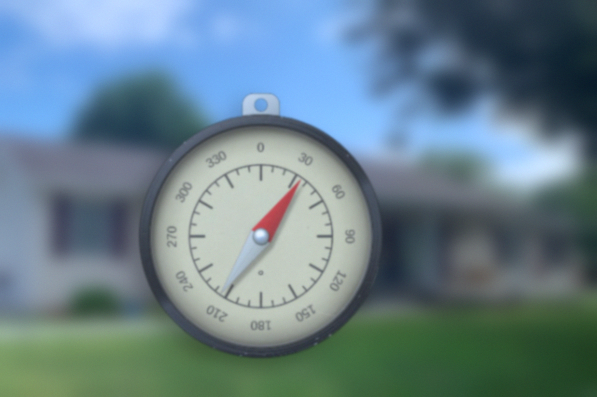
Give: 35 °
